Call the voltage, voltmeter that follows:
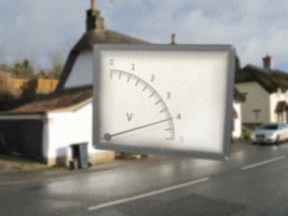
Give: 4 V
